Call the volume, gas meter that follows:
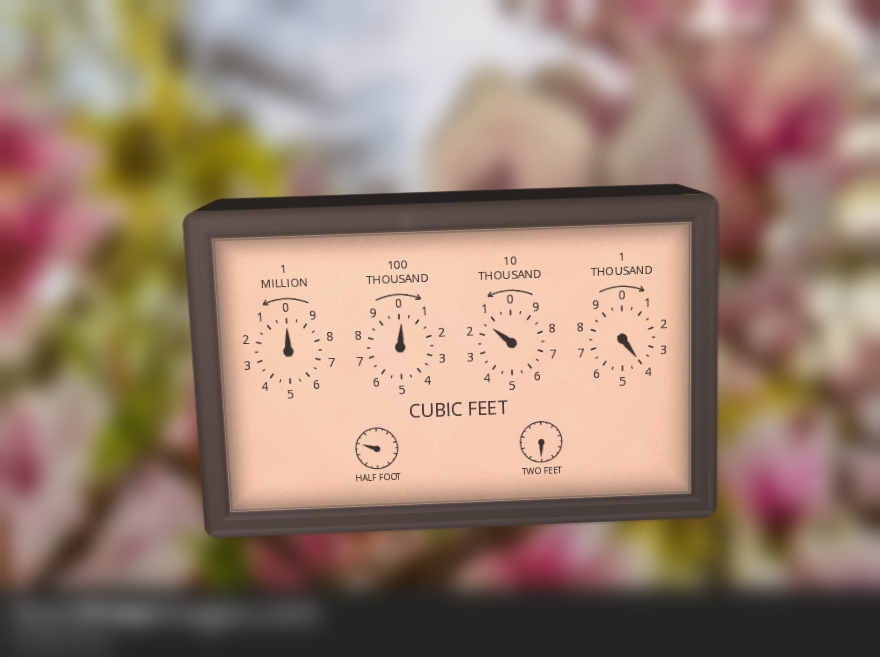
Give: 1400 ft³
